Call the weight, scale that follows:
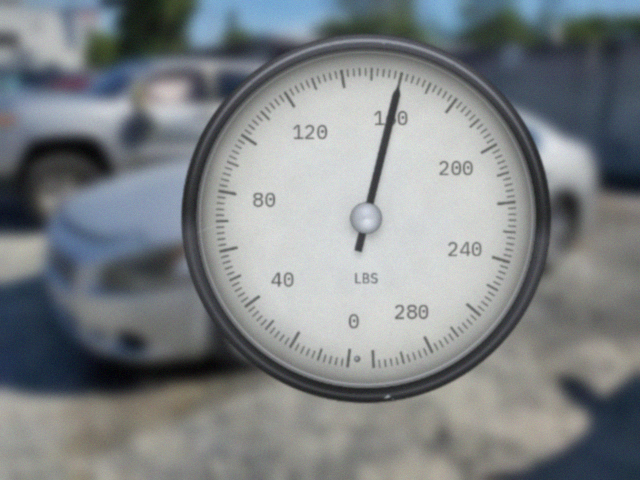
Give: 160 lb
